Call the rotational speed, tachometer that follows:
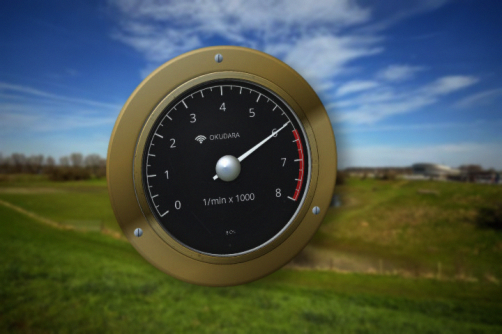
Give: 6000 rpm
